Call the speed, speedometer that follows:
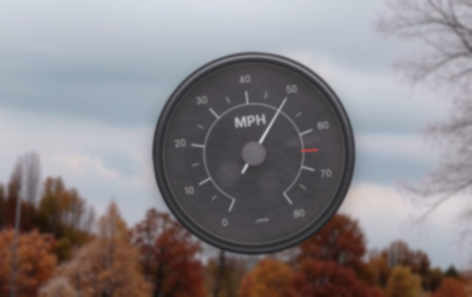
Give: 50 mph
